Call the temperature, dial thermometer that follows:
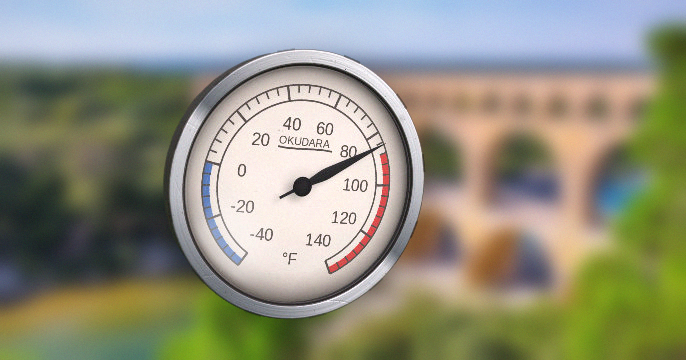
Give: 84 °F
